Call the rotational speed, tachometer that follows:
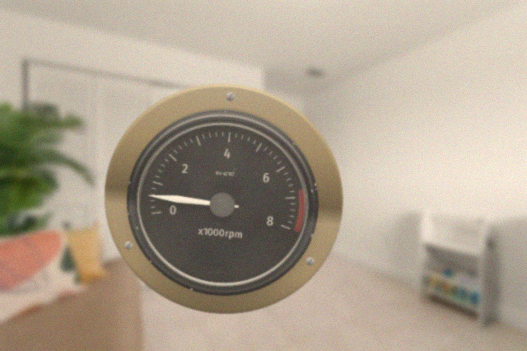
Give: 600 rpm
